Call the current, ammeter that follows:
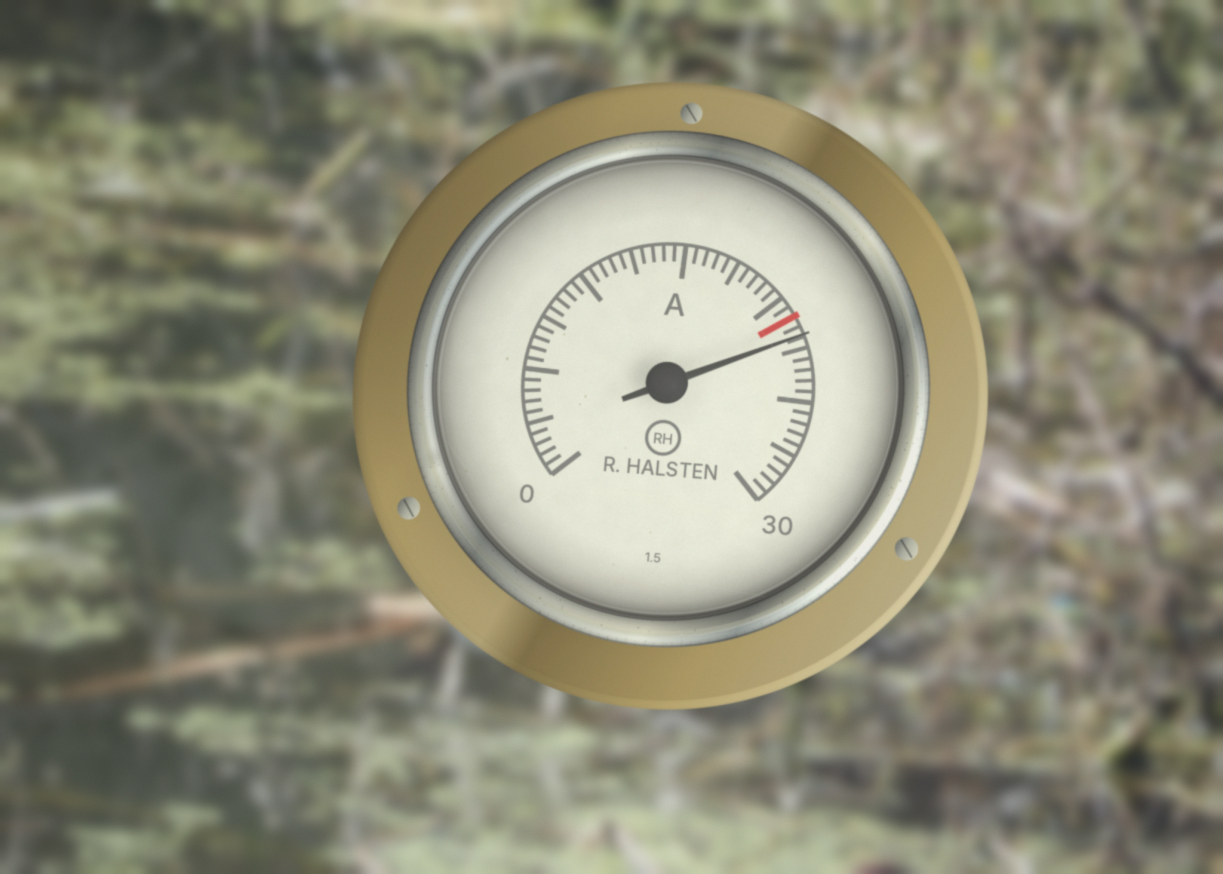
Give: 22 A
